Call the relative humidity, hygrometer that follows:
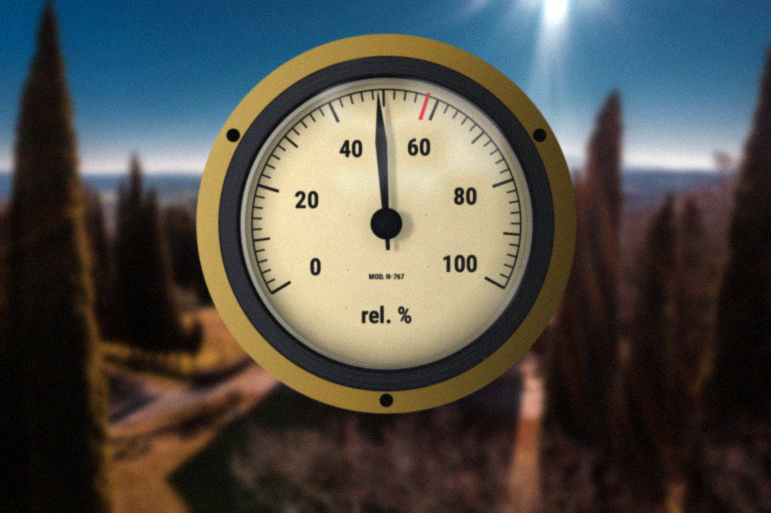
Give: 49 %
